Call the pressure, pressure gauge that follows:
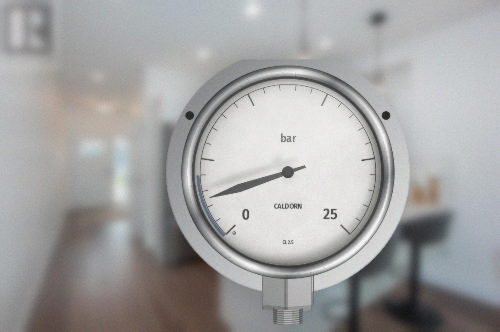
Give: 2.5 bar
